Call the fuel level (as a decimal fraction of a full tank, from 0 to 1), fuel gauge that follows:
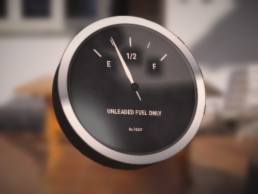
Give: 0.25
